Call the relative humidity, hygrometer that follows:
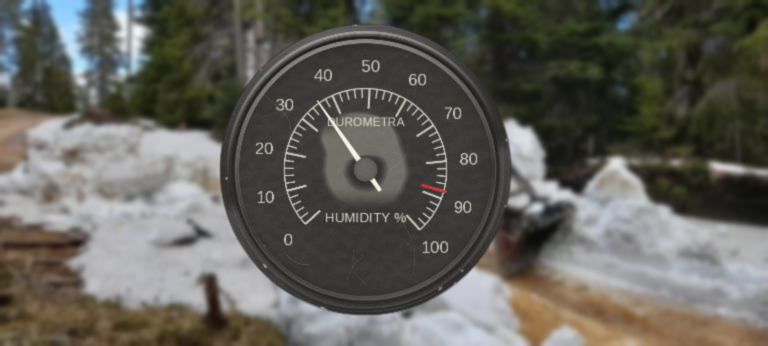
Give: 36 %
